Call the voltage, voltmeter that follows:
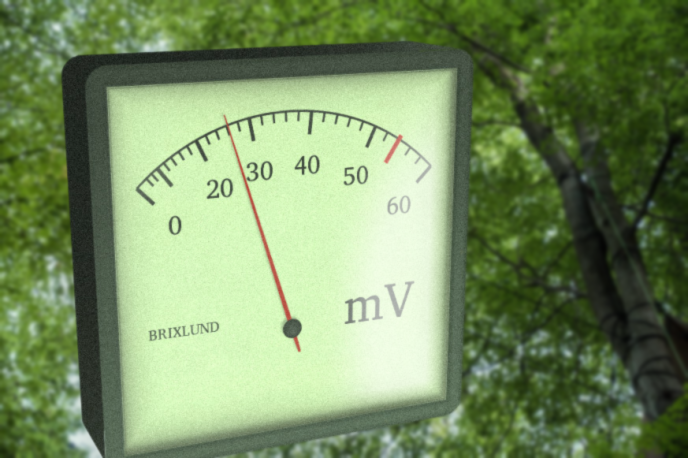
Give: 26 mV
